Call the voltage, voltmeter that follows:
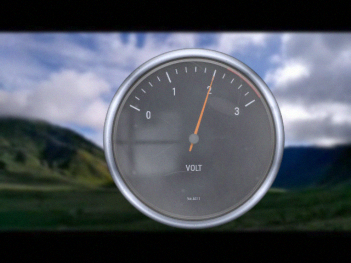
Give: 2 V
